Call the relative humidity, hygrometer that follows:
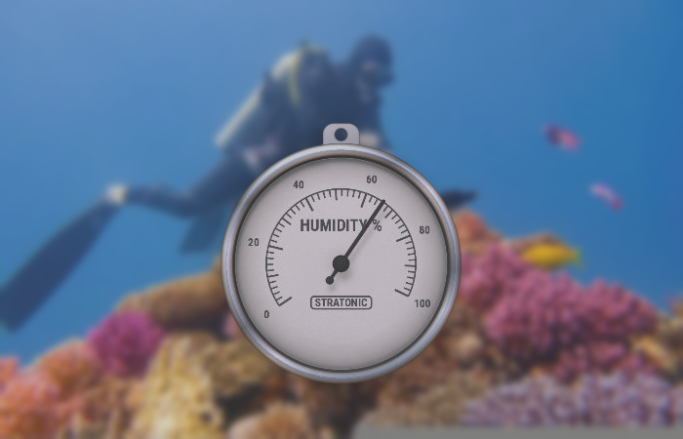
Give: 66 %
